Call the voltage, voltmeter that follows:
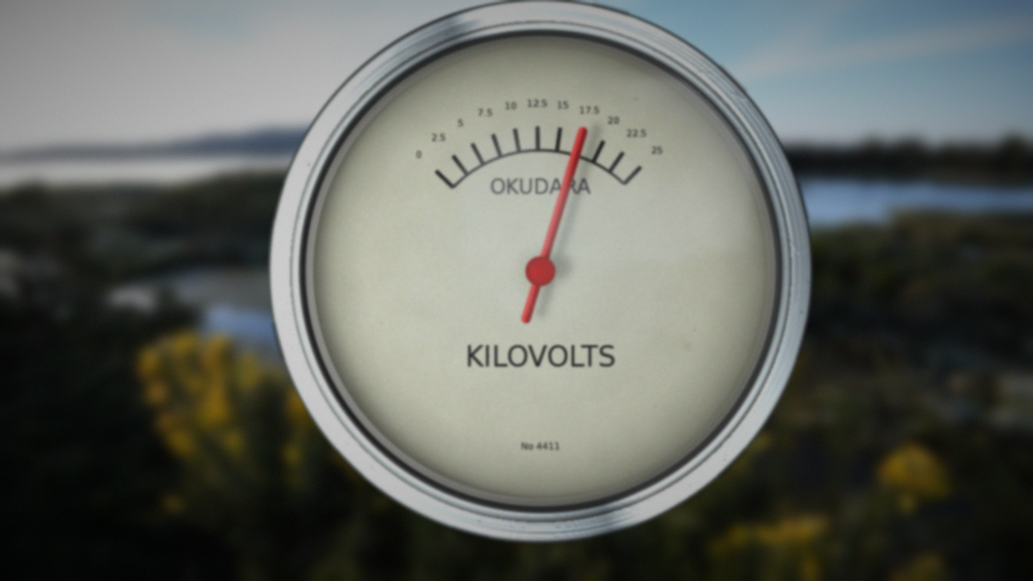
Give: 17.5 kV
